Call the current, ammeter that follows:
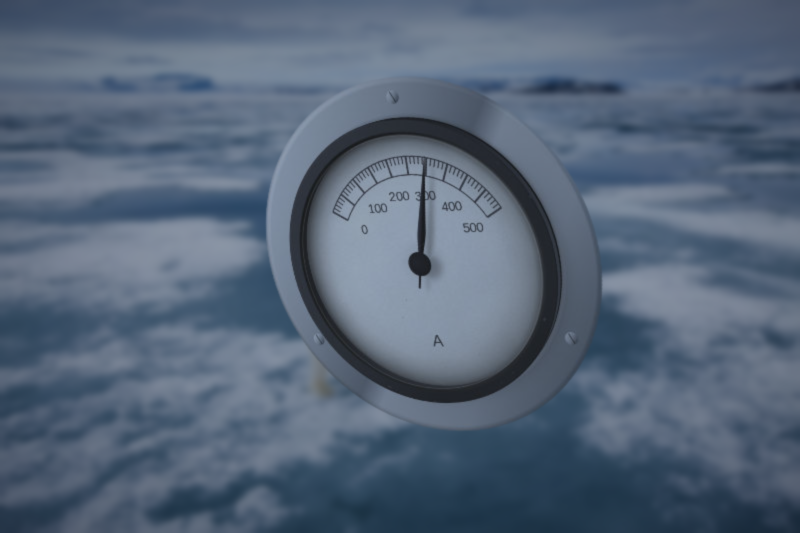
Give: 300 A
